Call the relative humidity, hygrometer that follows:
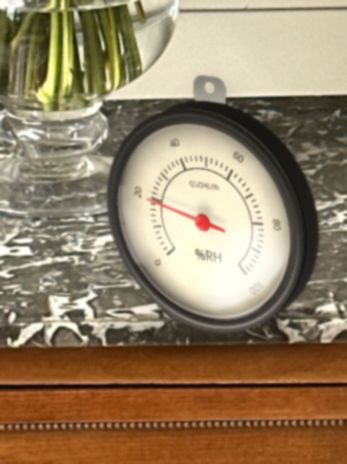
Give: 20 %
